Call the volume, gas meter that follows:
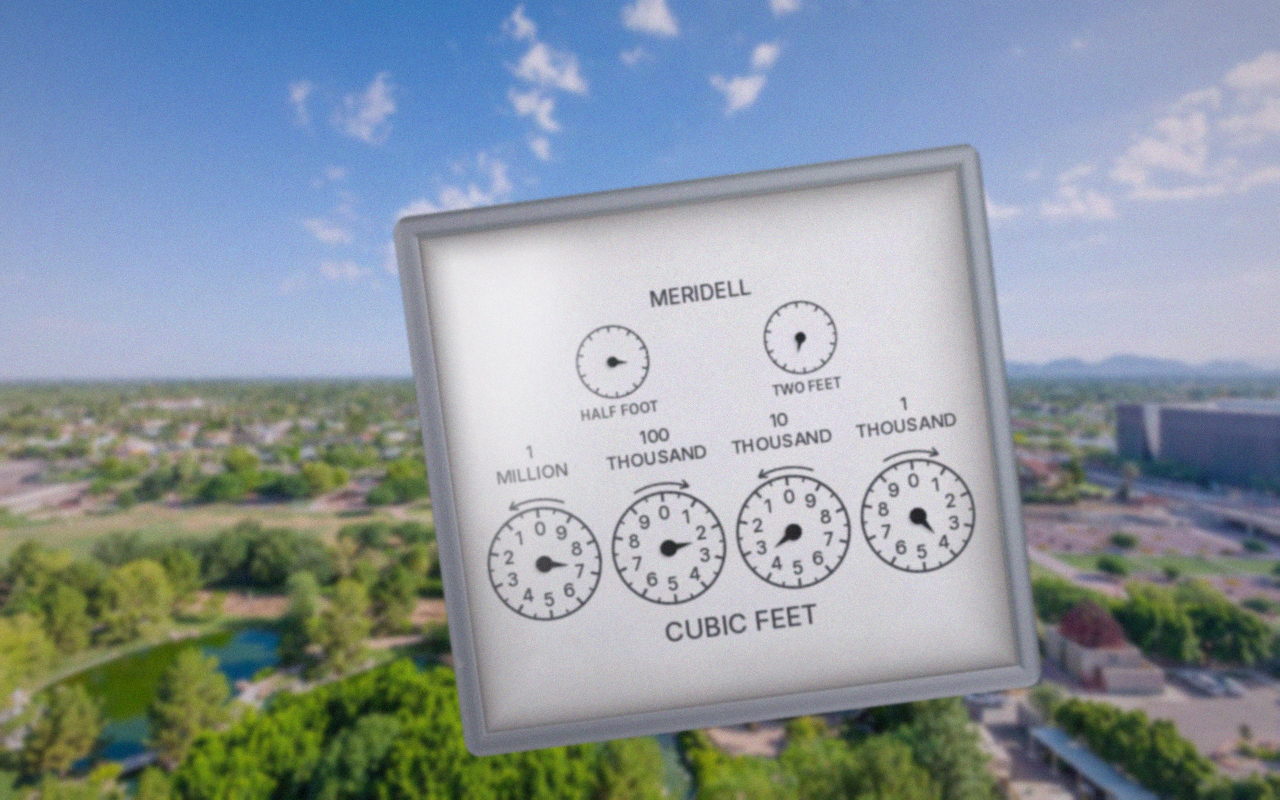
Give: 723400 ft³
